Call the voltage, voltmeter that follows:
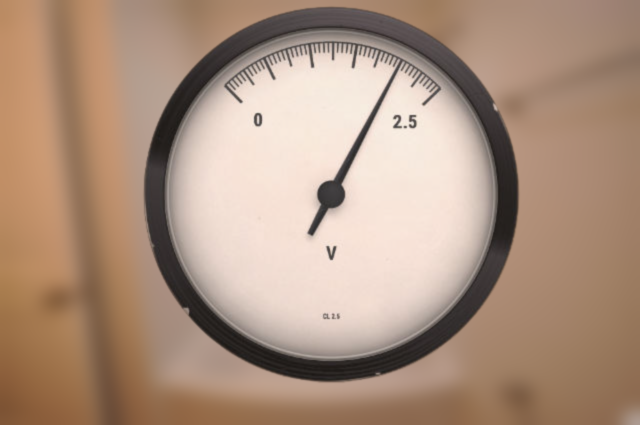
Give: 2 V
